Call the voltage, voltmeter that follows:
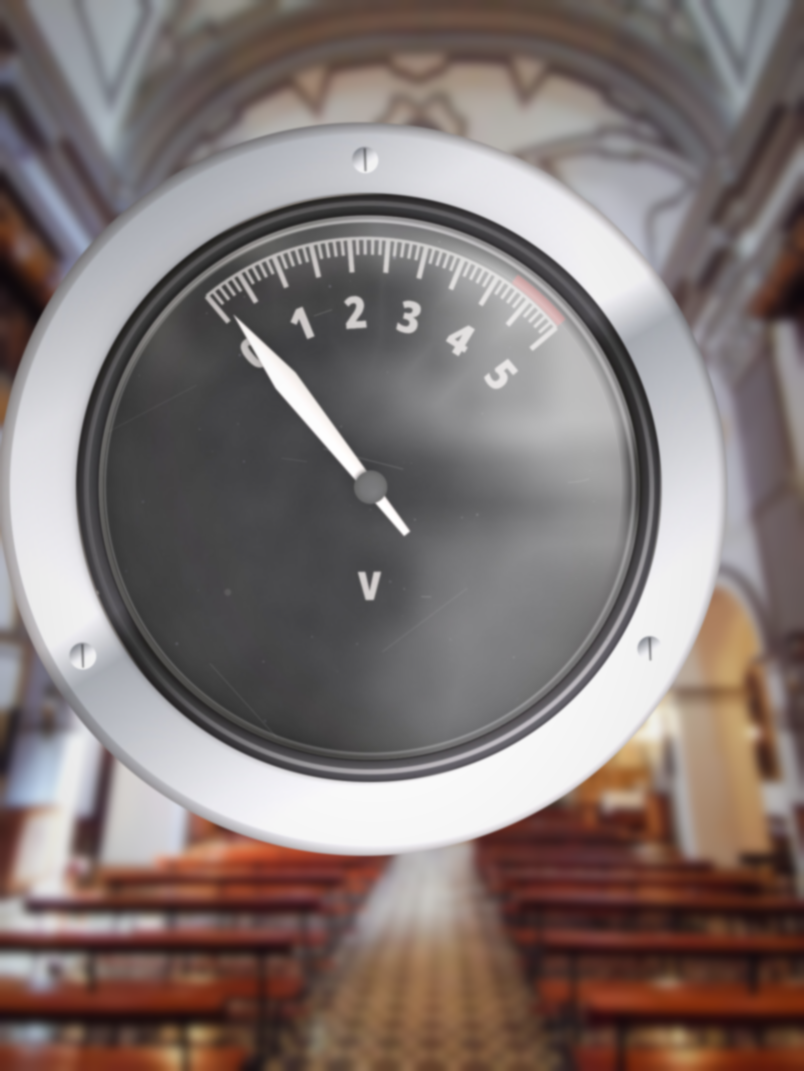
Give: 0.1 V
